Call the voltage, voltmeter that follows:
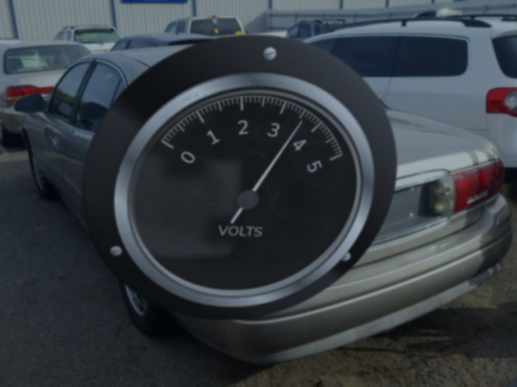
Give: 3.5 V
